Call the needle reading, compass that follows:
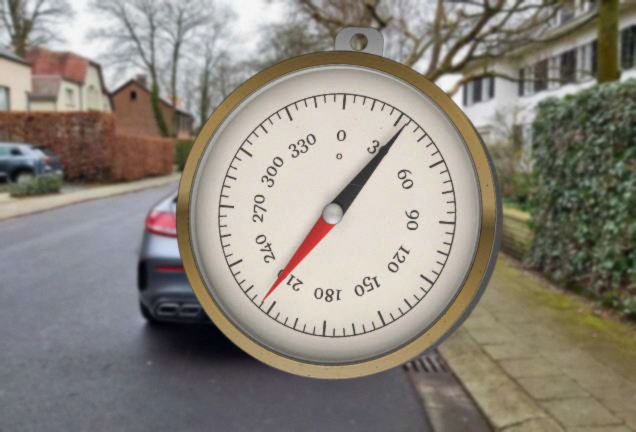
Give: 215 °
